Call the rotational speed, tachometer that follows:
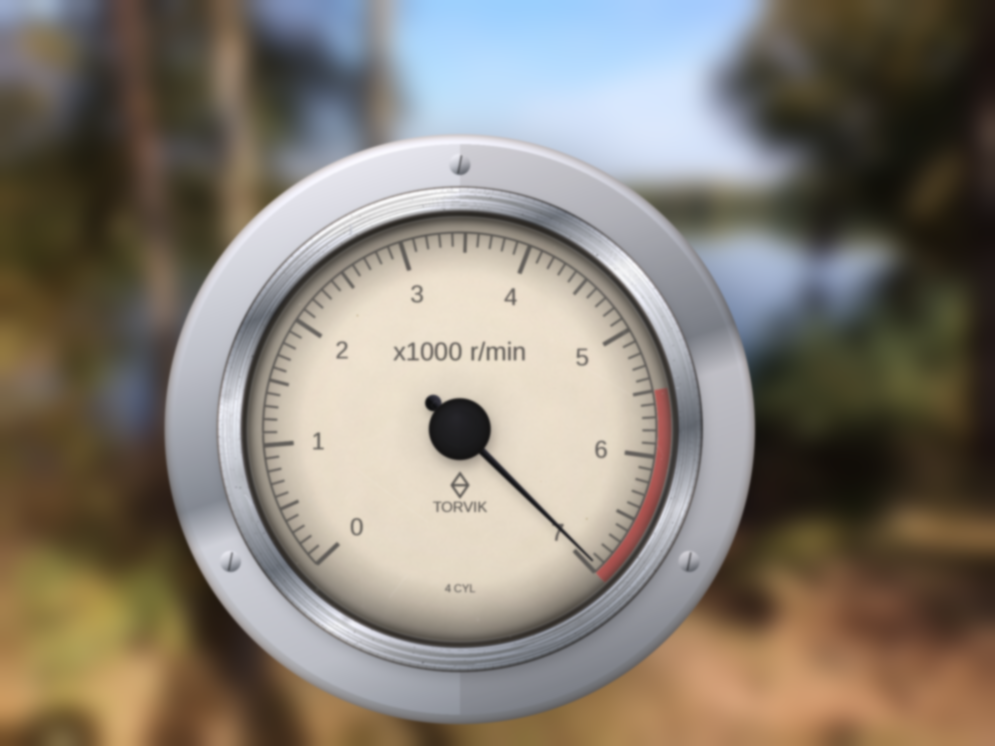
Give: 6950 rpm
